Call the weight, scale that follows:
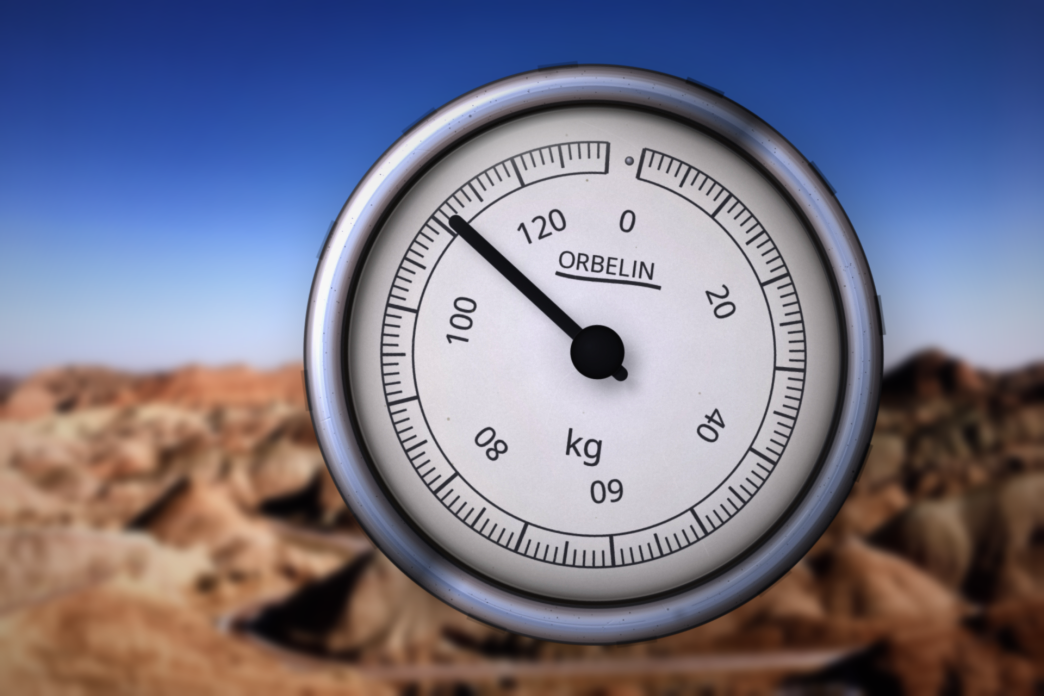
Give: 111 kg
